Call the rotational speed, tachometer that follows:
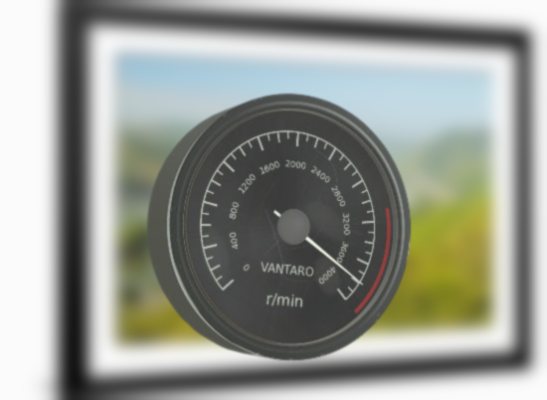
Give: 3800 rpm
